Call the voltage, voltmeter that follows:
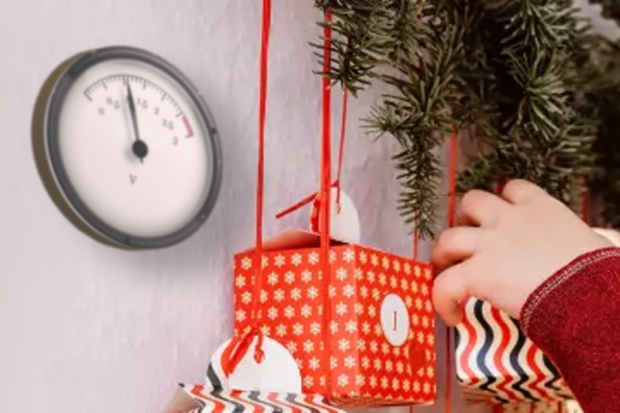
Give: 1 V
